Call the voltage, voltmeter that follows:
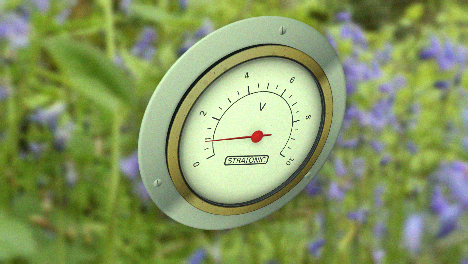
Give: 1 V
